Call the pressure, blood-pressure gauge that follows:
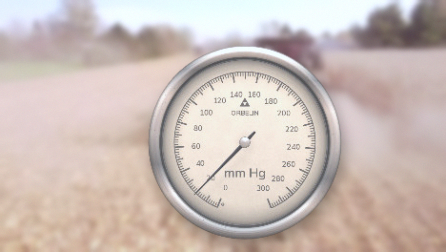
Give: 20 mmHg
